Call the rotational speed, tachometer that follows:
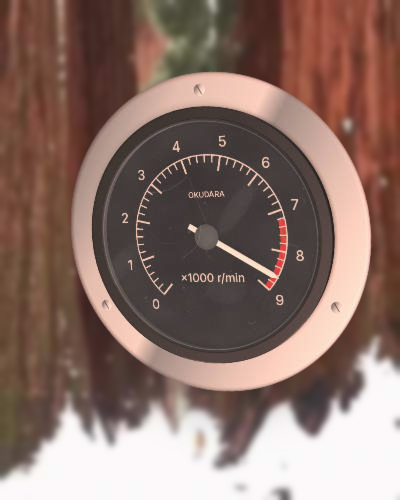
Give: 8600 rpm
